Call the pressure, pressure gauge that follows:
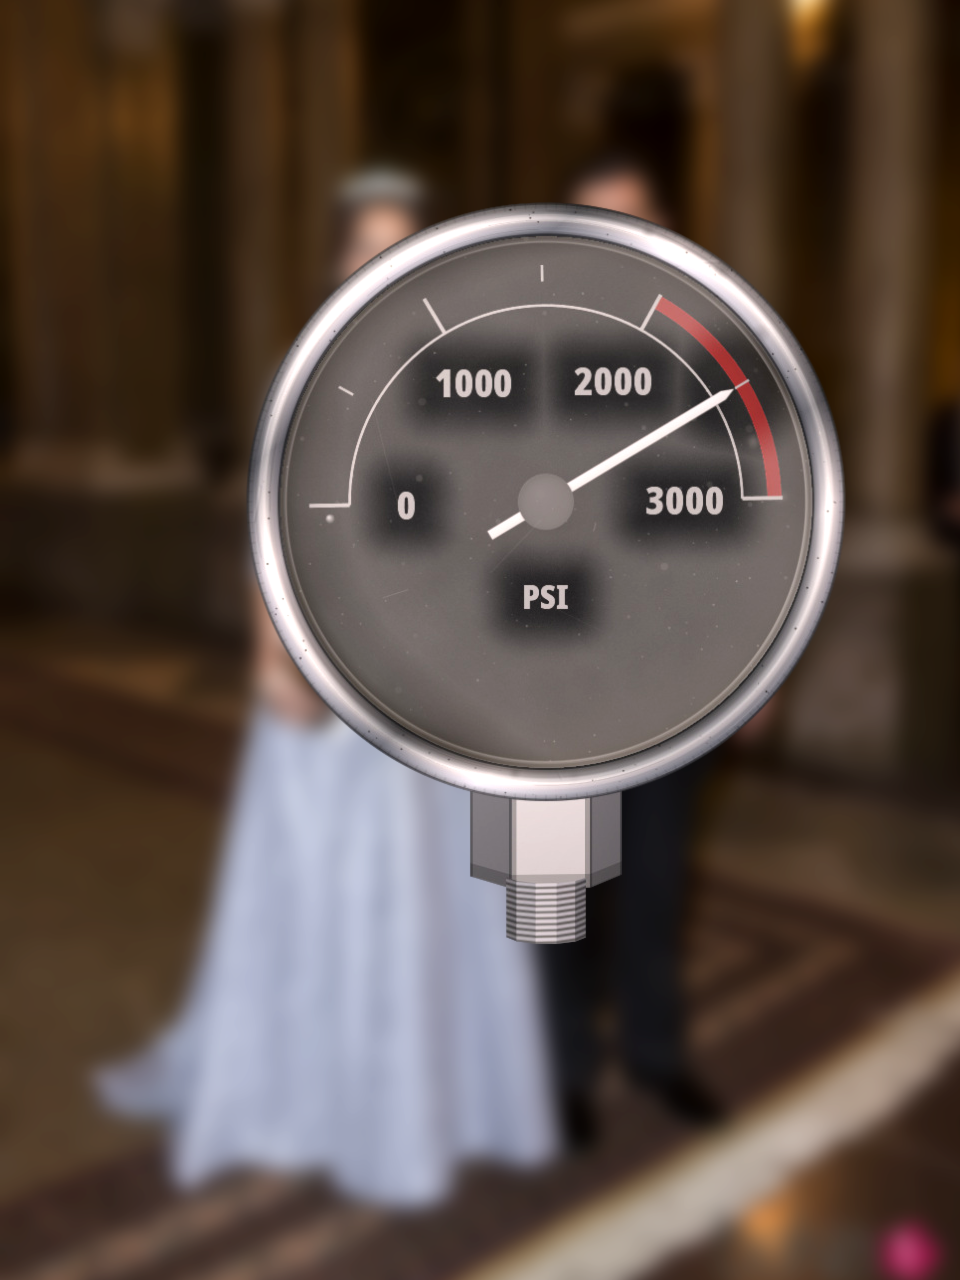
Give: 2500 psi
